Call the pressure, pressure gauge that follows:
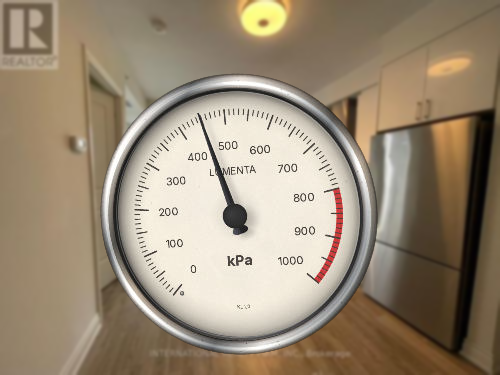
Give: 450 kPa
